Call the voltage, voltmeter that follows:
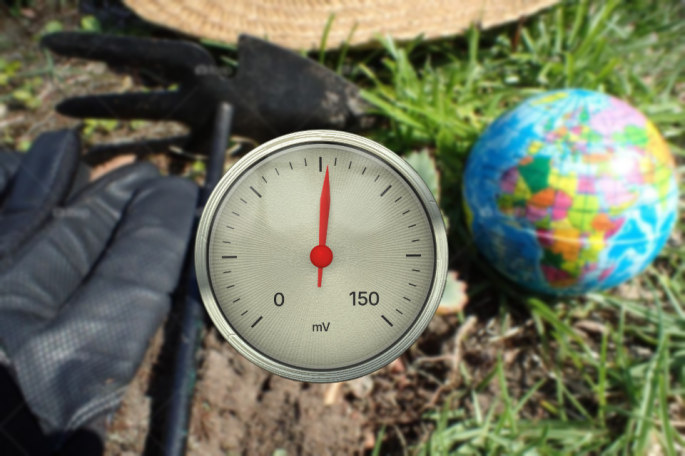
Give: 77.5 mV
